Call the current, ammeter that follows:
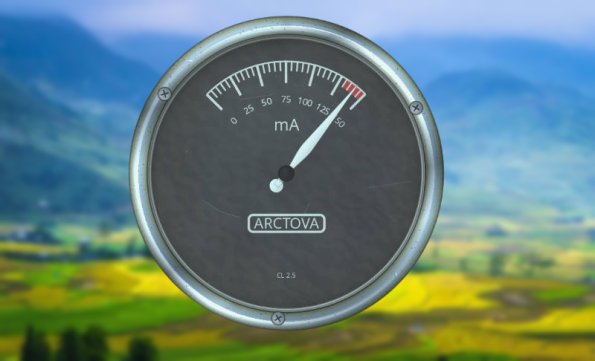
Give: 140 mA
